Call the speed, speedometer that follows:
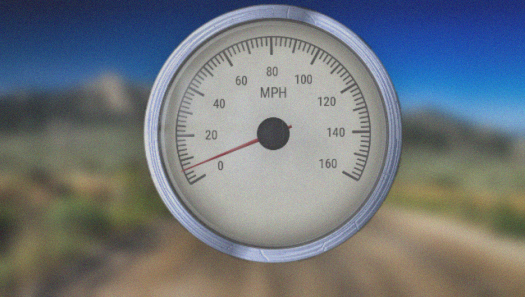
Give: 6 mph
